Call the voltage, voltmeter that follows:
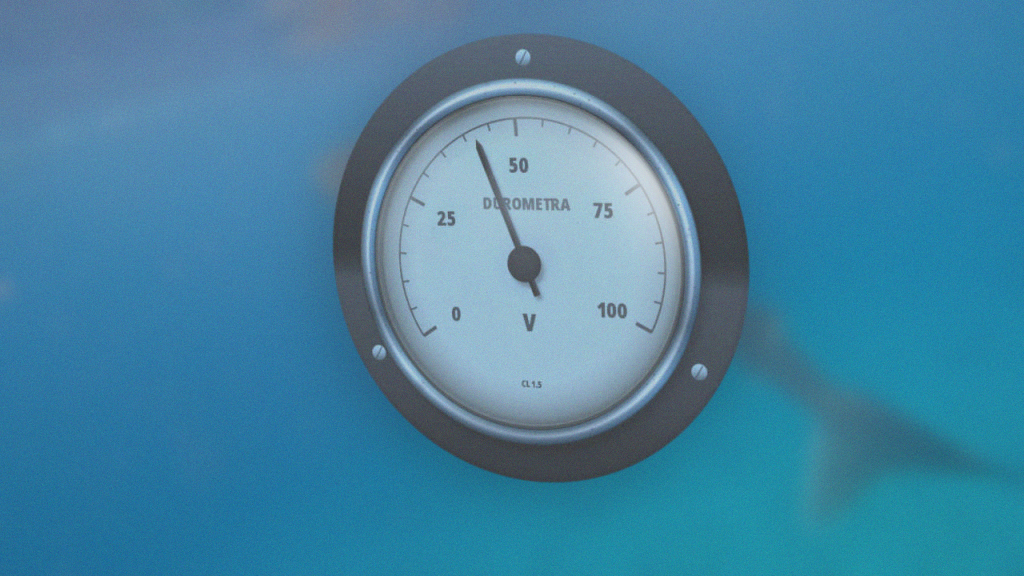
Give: 42.5 V
